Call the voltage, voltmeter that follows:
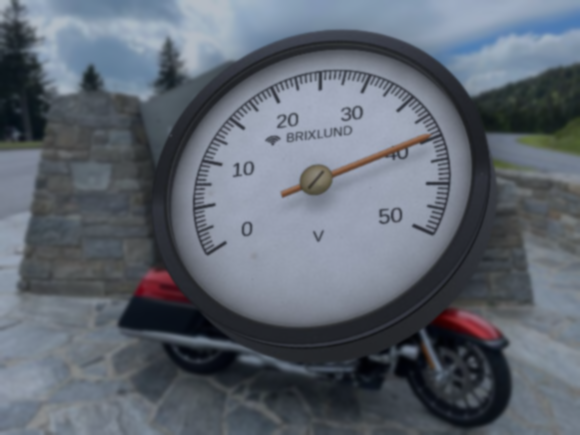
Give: 40 V
